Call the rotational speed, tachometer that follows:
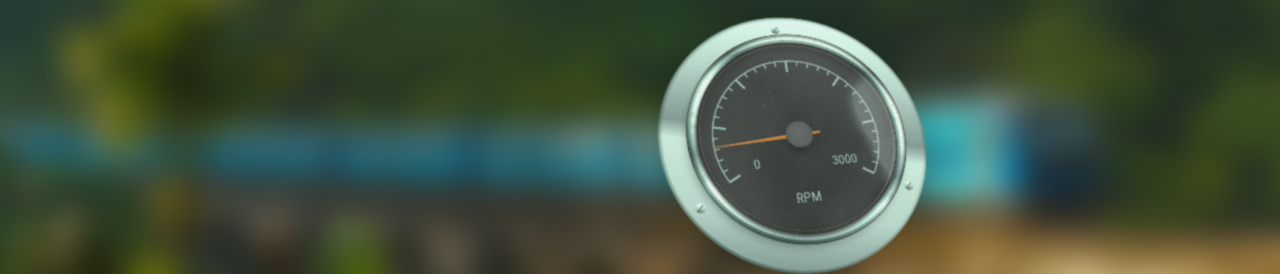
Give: 300 rpm
